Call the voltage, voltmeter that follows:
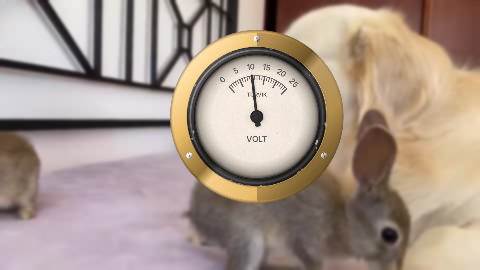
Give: 10 V
